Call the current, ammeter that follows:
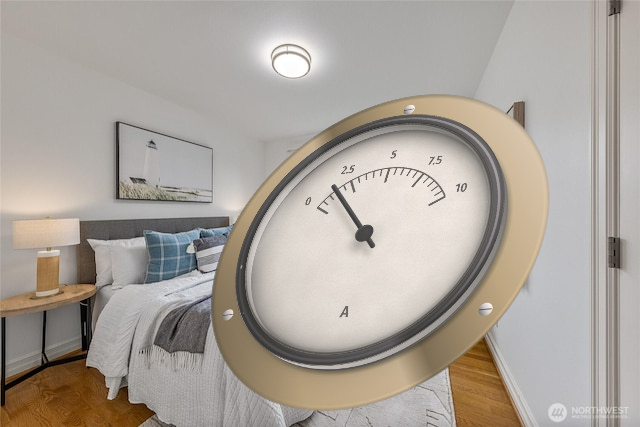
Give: 1.5 A
